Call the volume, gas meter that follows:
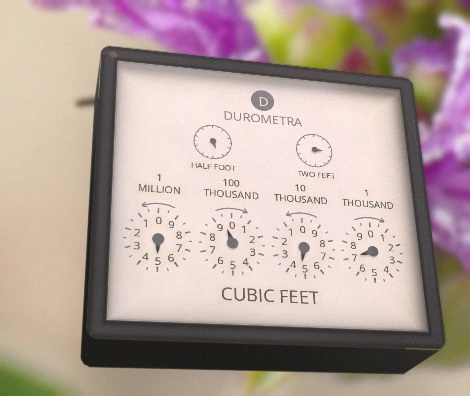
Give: 494700 ft³
